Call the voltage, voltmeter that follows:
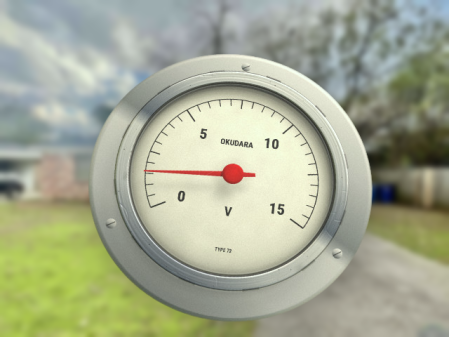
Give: 1.5 V
